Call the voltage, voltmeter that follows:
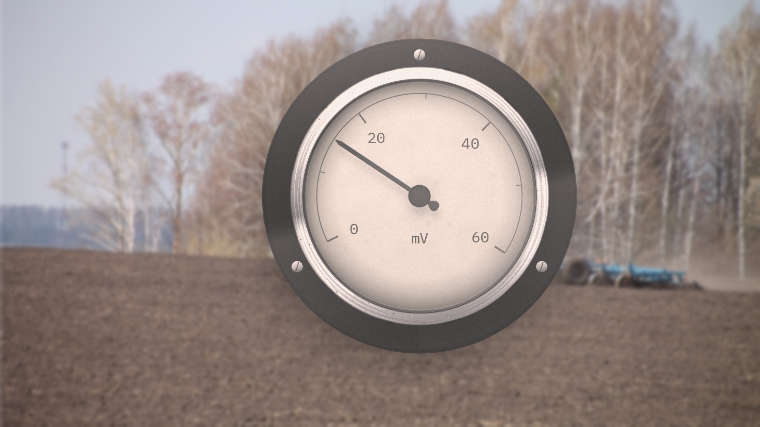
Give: 15 mV
